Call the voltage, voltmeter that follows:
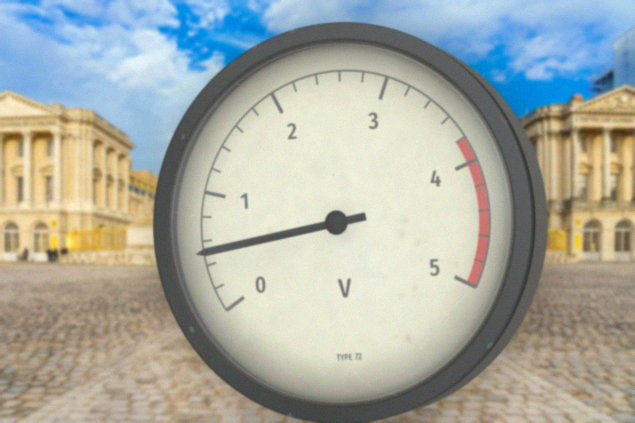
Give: 0.5 V
